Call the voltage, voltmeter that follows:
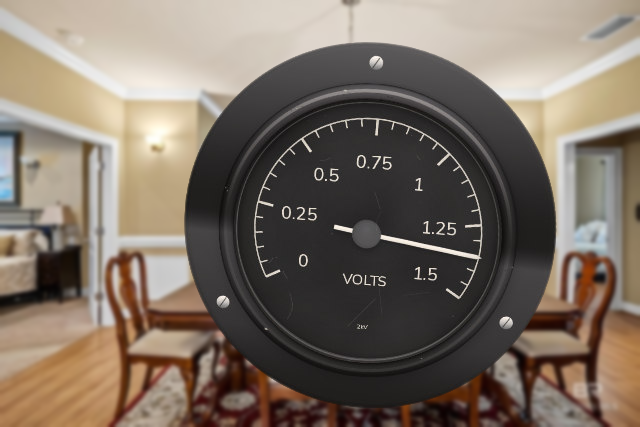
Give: 1.35 V
